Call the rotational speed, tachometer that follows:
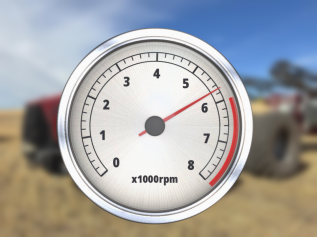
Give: 5700 rpm
